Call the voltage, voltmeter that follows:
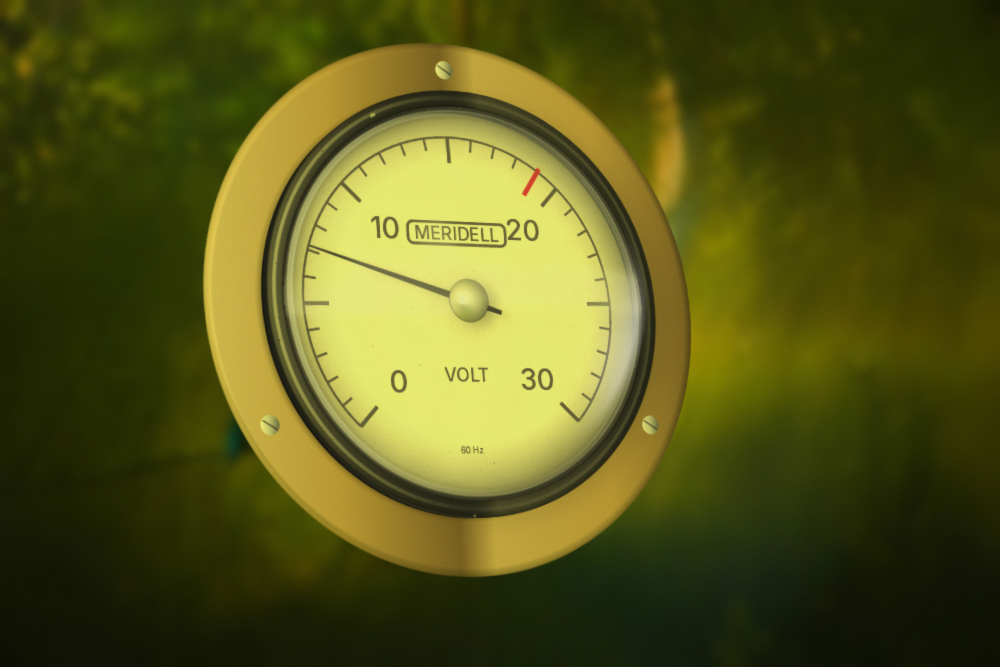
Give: 7 V
